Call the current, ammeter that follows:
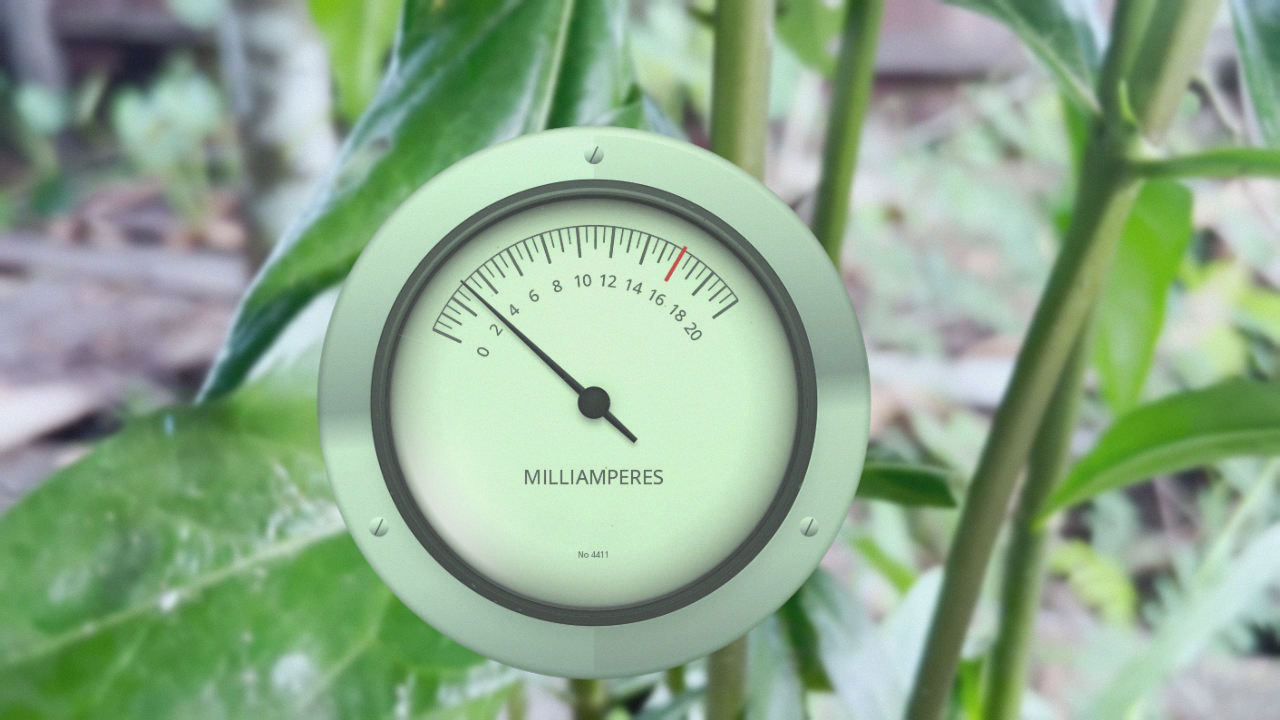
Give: 3 mA
